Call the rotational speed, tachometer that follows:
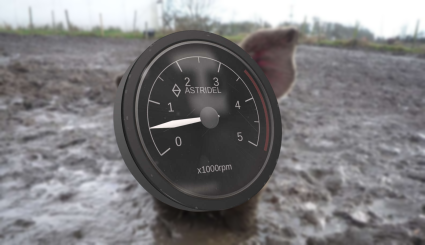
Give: 500 rpm
